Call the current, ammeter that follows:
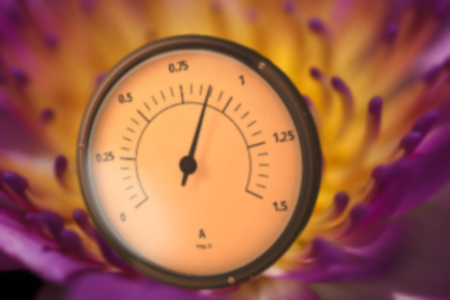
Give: 0.9 A
